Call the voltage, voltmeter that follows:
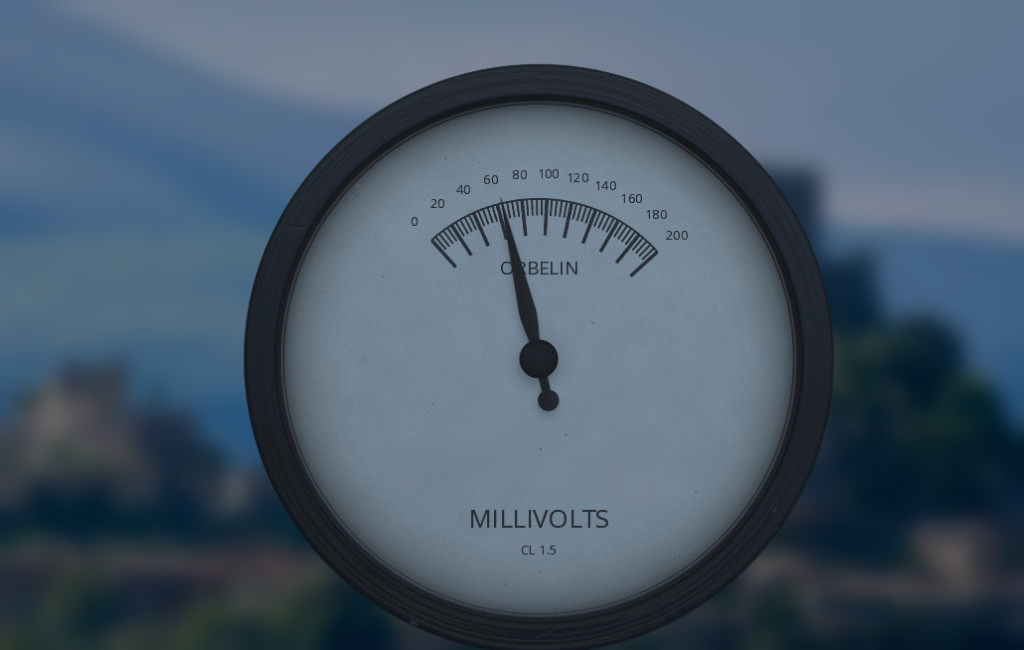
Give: 64 mV
